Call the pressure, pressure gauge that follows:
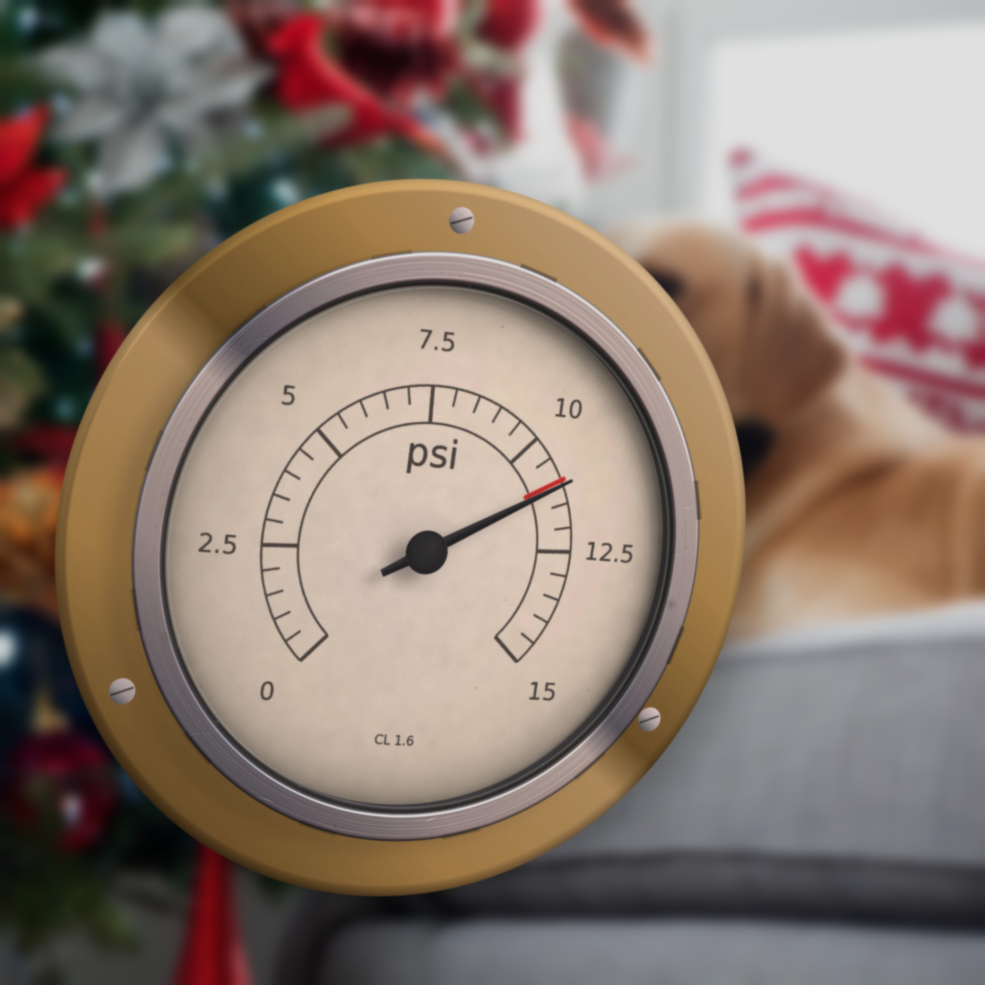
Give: 11 psi
